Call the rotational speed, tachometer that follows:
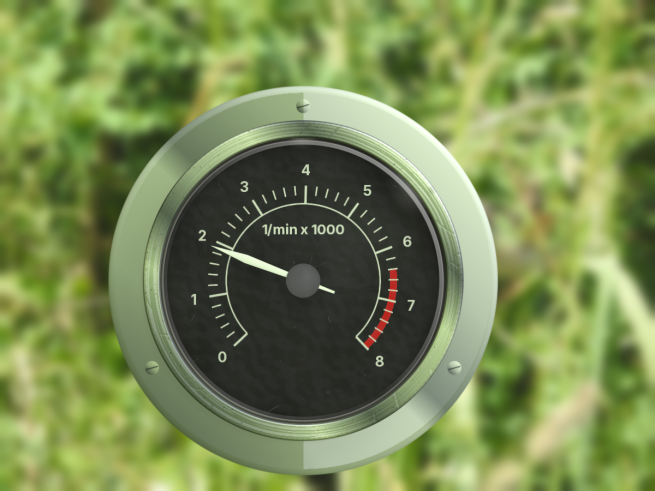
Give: 1900 rpm
